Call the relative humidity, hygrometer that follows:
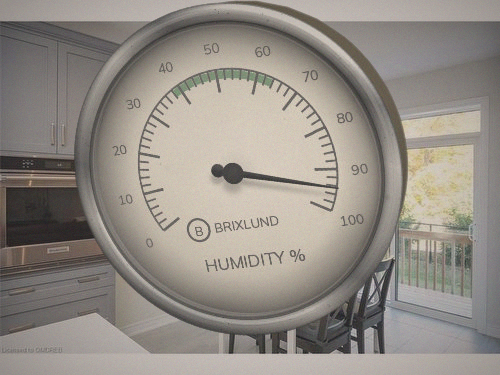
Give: 94 %
